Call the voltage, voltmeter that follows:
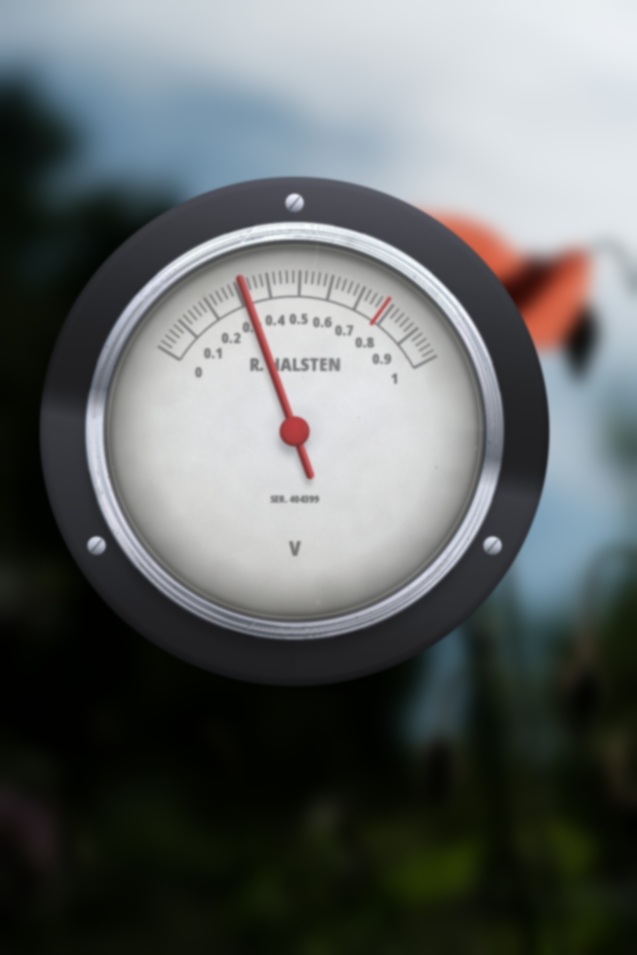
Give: 0.32 V
